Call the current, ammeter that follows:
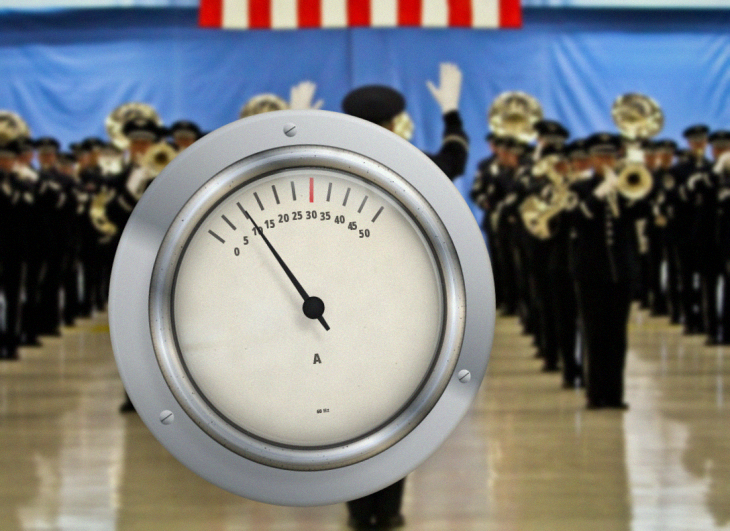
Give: 10 A
